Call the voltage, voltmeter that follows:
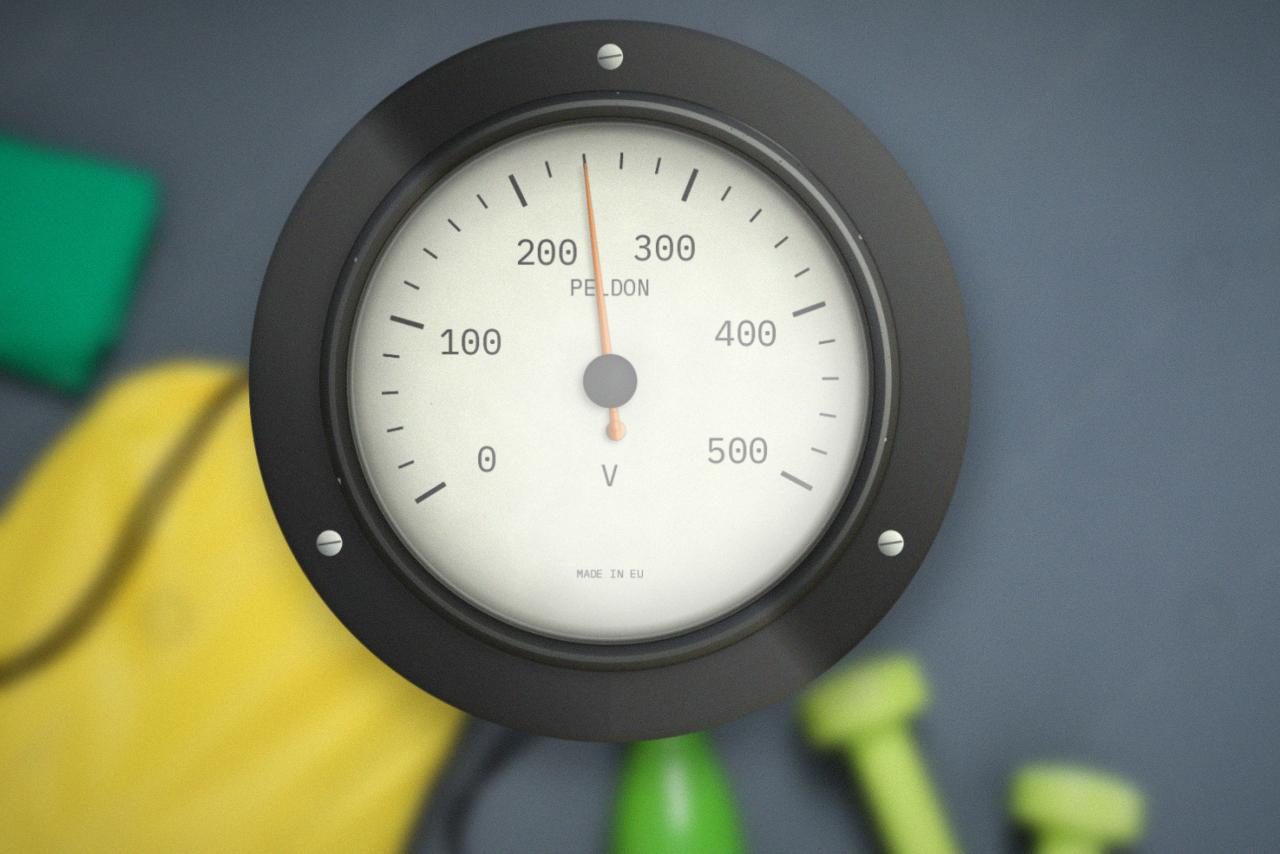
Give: 240 V
